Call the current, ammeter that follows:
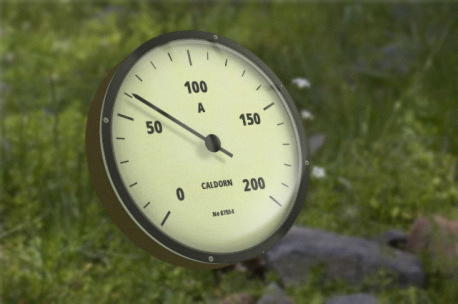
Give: 60 A
